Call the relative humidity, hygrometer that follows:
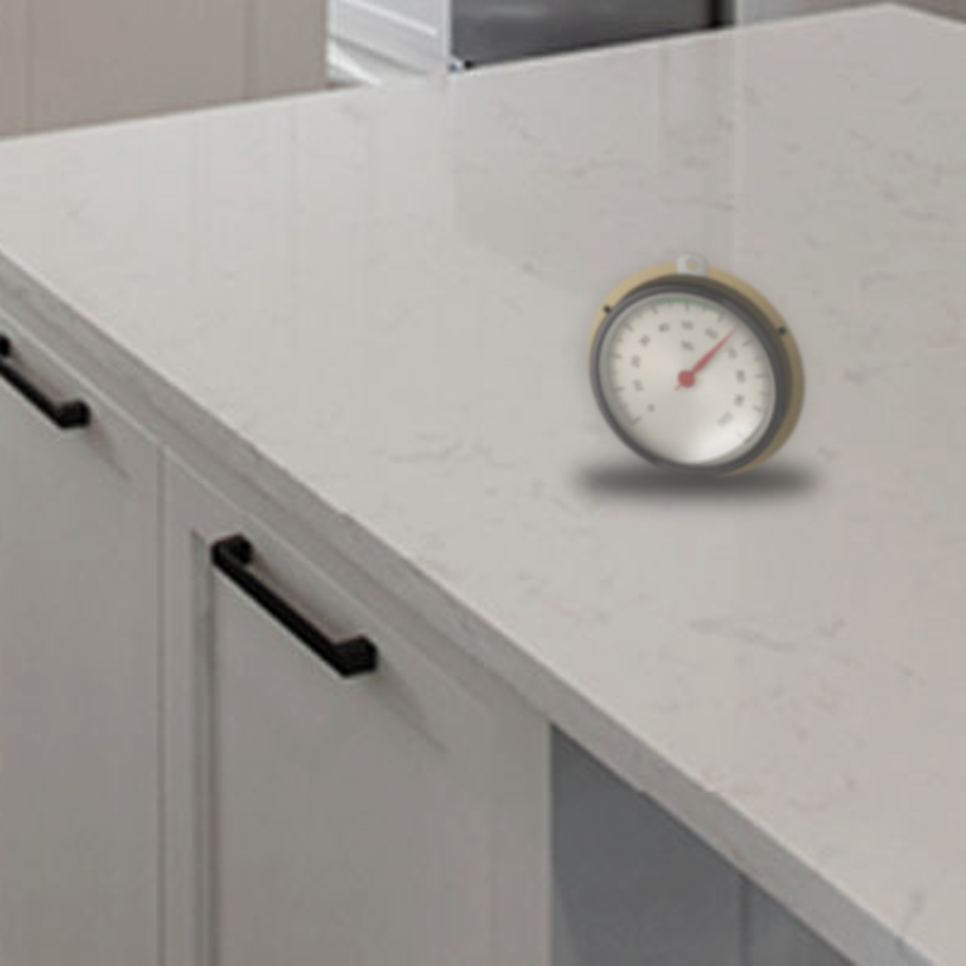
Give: 65 %
